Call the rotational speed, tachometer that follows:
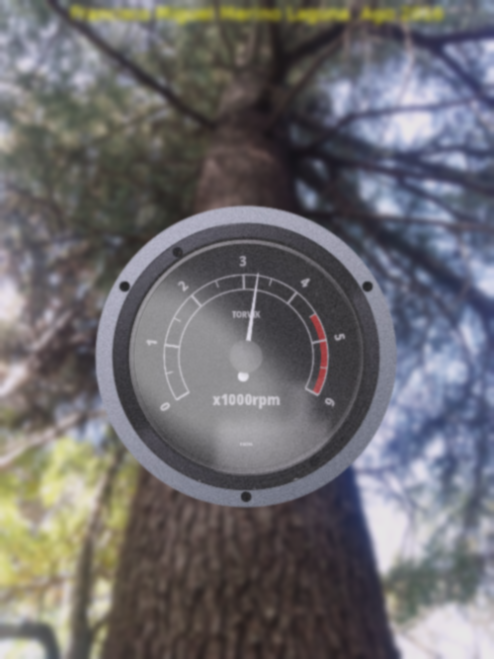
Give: 3250 rpm
